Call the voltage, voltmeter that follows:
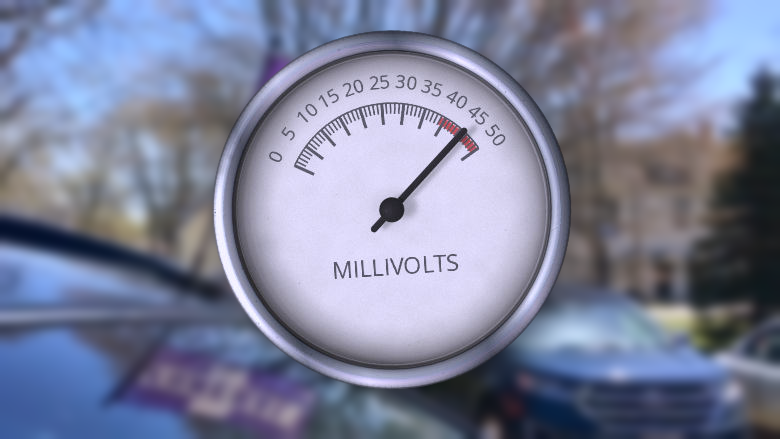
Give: 45 mV
